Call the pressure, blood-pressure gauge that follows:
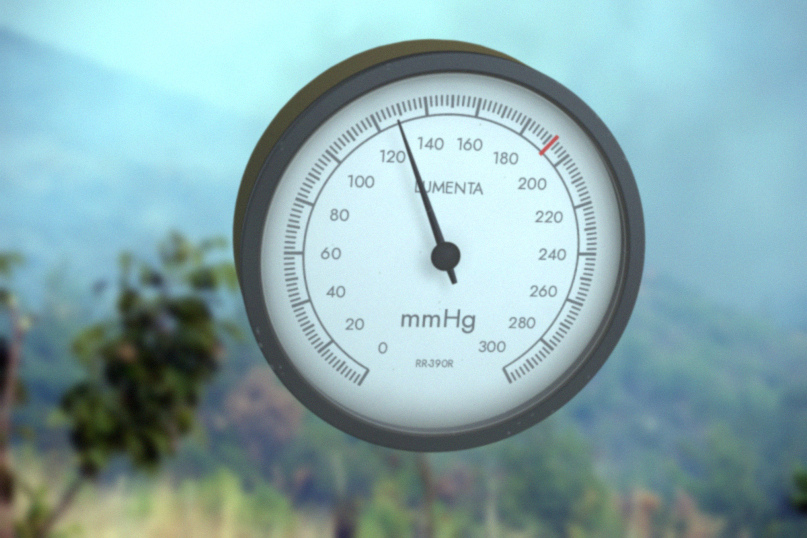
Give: 128 mmHg
